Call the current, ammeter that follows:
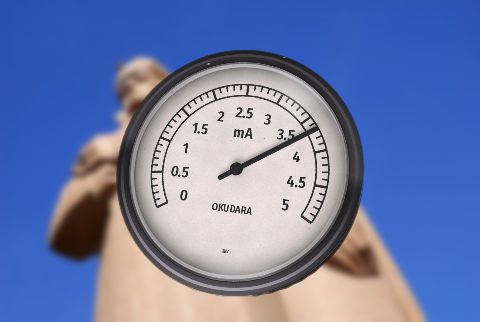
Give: 3.7 mA
